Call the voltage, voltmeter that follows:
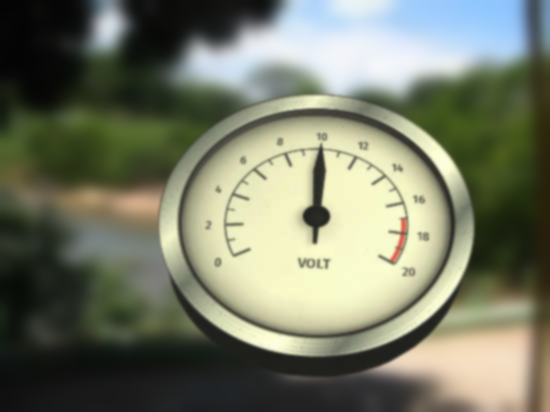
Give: 10 V
